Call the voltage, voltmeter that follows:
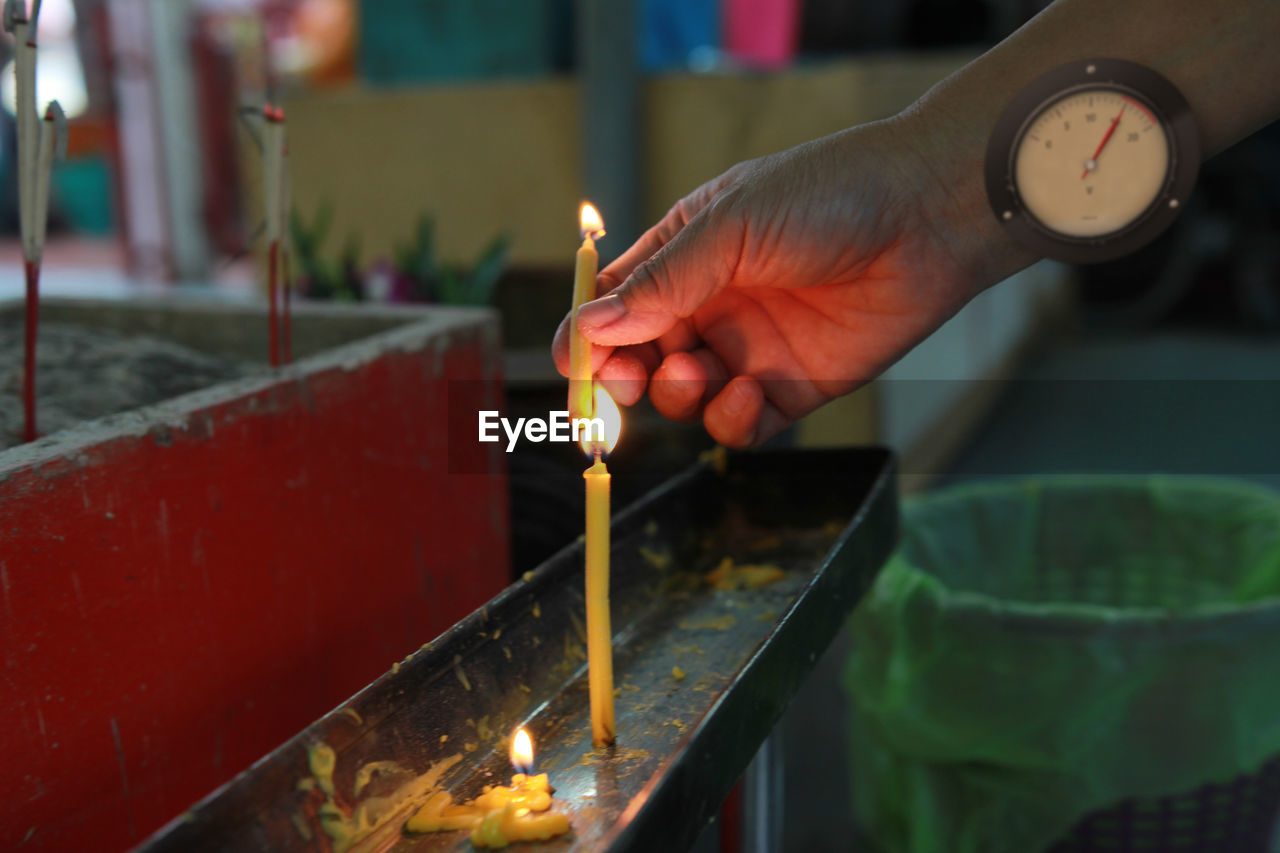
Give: 15 V
